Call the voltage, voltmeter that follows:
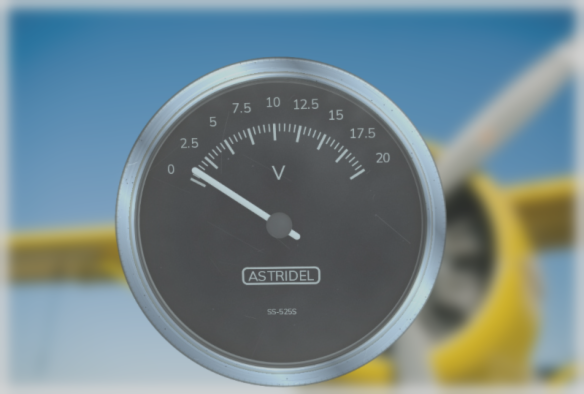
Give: 1 V
